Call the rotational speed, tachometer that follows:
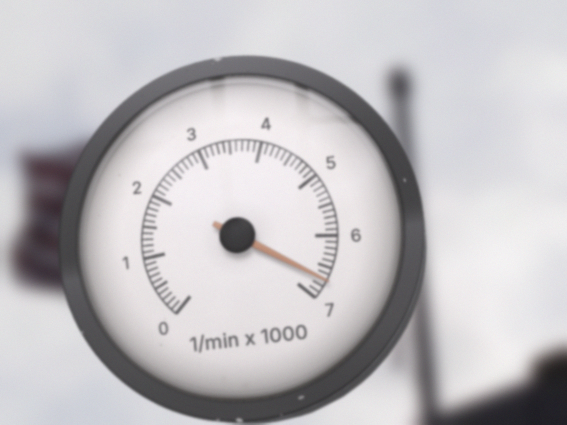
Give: 6700 rpm
